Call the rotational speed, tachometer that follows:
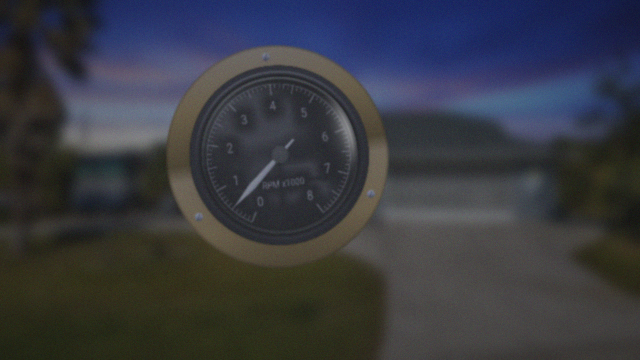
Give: 500 rpm
